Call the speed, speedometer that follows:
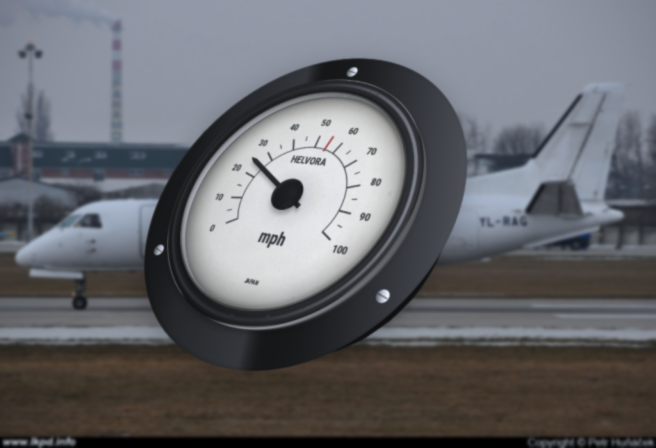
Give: 25 mph
